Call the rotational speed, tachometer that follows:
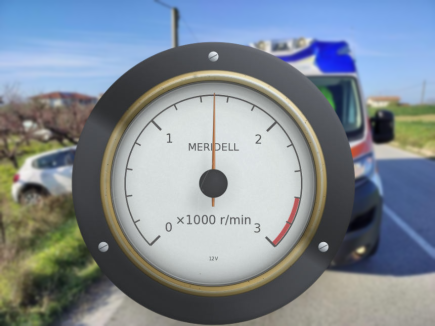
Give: 1500 rpm
